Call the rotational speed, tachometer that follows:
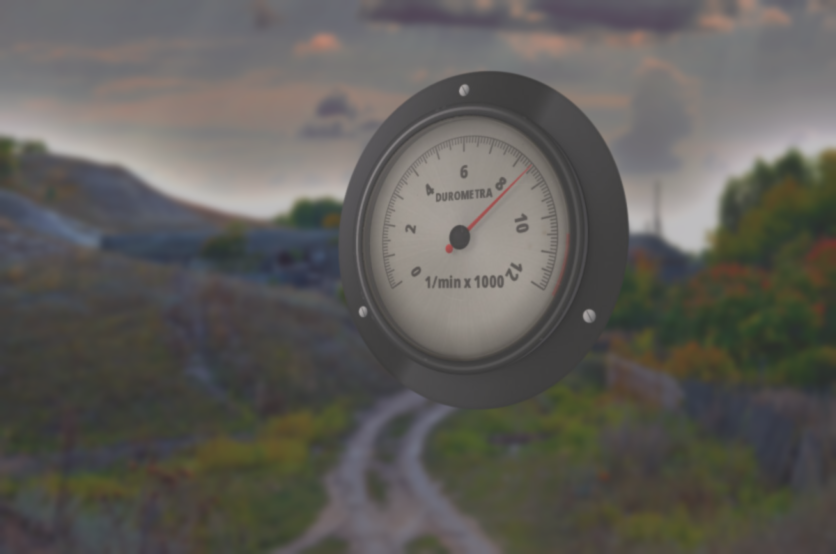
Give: 8500 rpm
